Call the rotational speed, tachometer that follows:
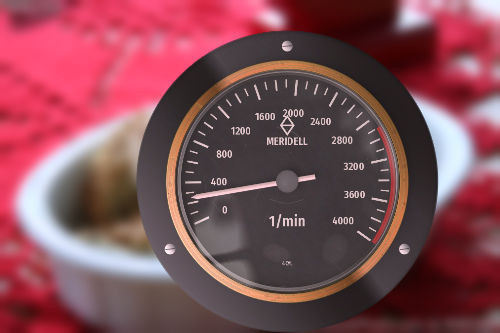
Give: 250 rpm
